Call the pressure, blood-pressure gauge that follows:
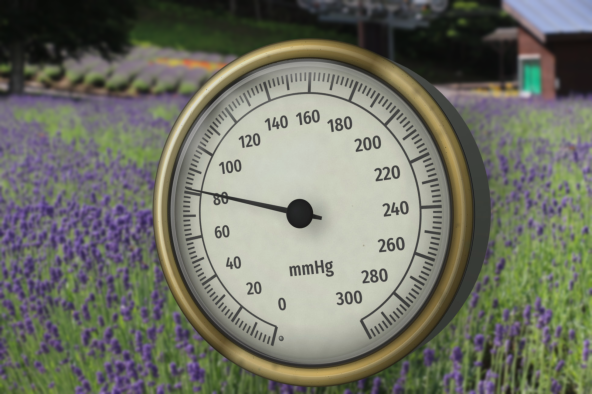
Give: 82 mmHg
